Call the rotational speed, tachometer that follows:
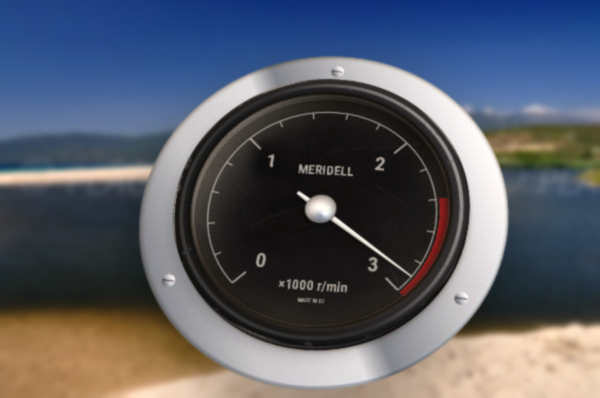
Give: 2900 rpm
